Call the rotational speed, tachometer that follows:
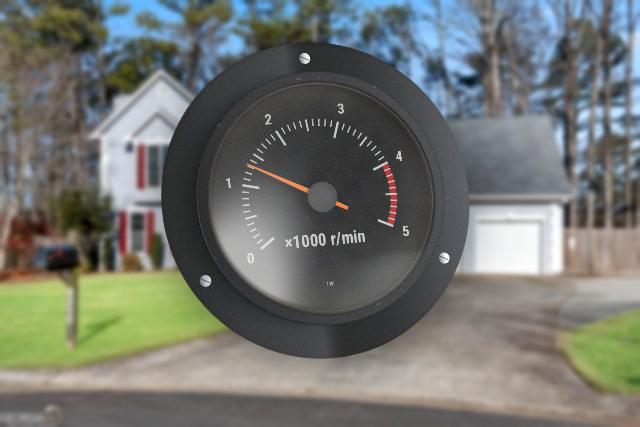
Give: 1300 rpm
